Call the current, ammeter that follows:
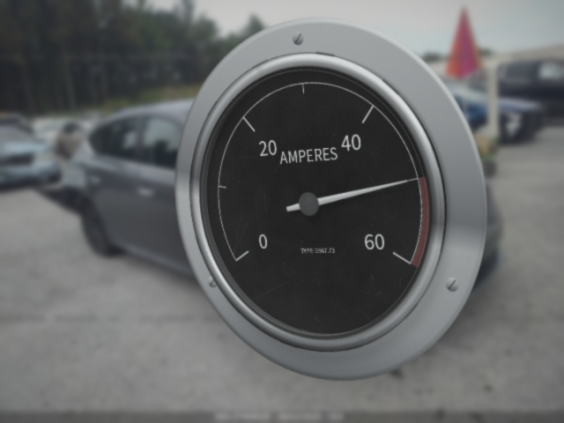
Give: 50 A
